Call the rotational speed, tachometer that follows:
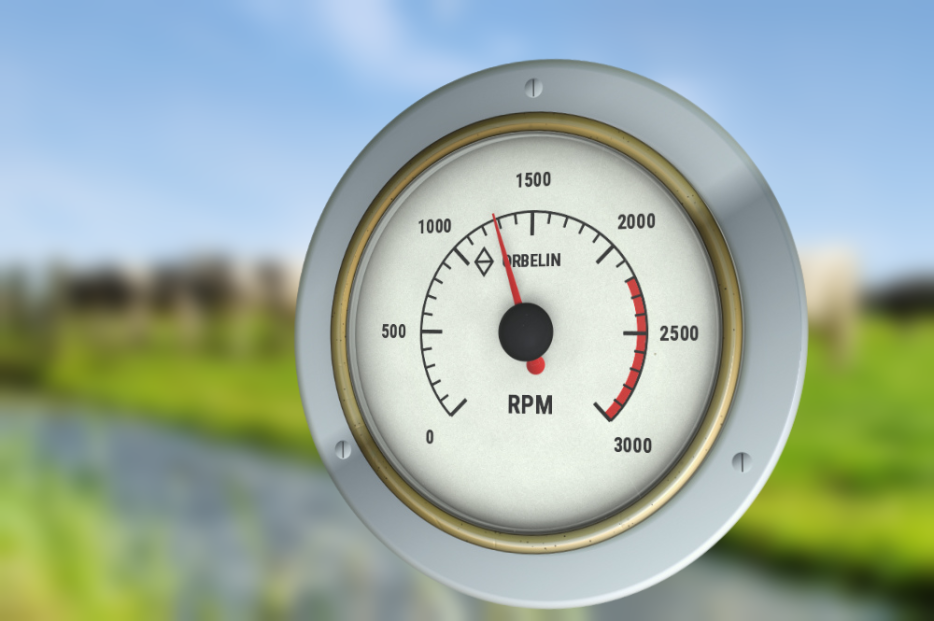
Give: 1300 rpm
